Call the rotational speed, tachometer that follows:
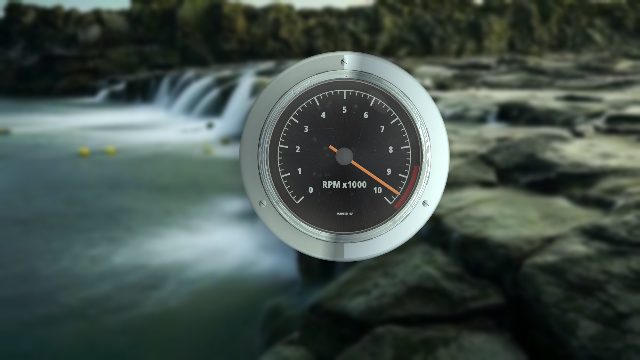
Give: 9600 rpm
